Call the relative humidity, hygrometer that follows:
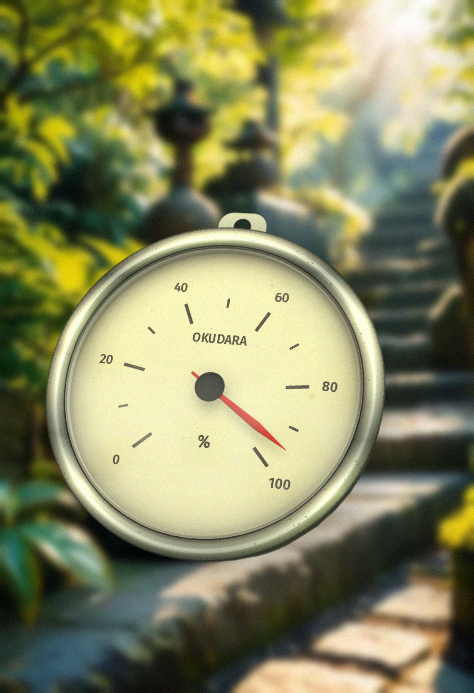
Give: 95 %
